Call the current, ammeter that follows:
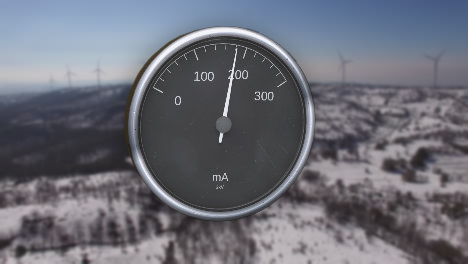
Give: 180 mA
